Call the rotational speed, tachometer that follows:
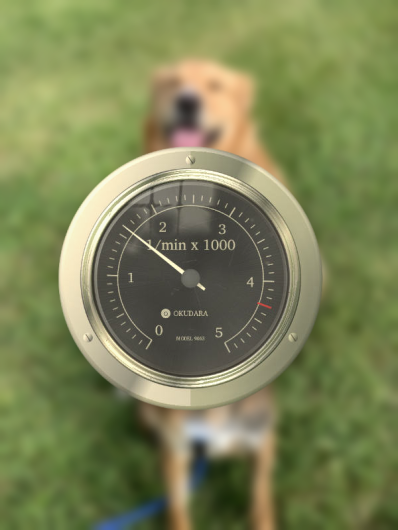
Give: 1600 rpm
